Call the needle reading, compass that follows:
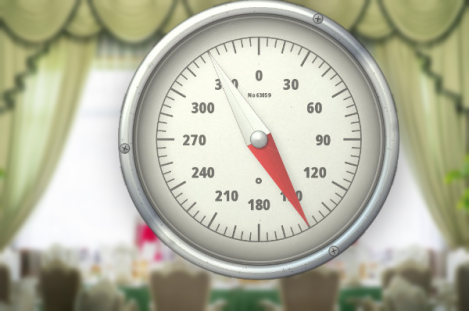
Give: 150 °
